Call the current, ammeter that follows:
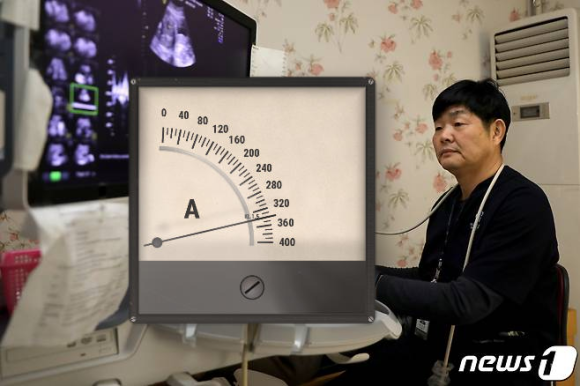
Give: 340 A
